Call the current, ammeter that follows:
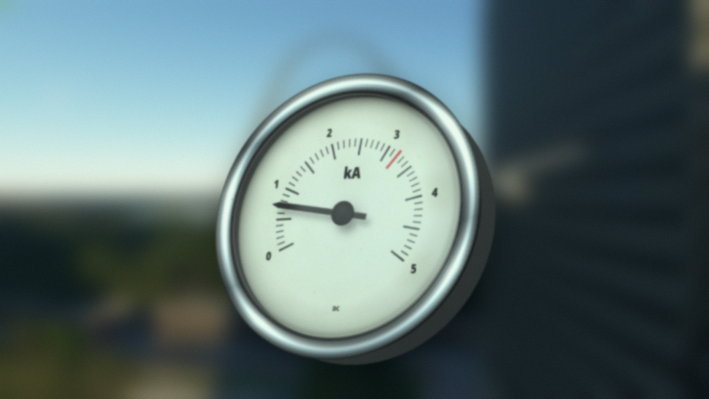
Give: 0.7 kA
